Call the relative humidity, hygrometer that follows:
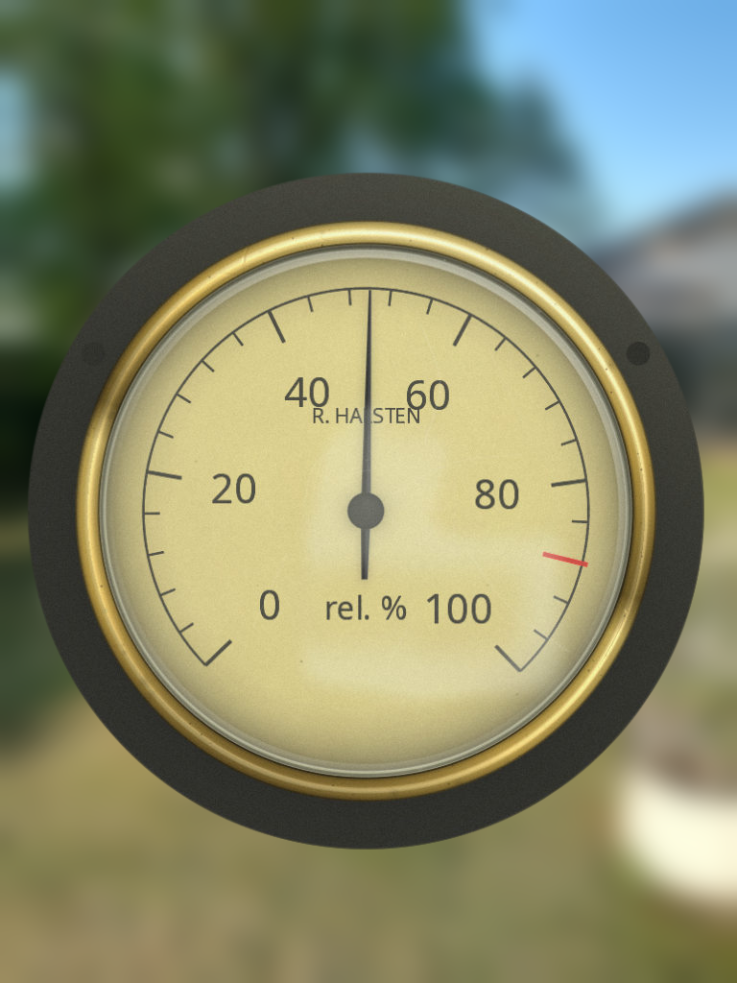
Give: 50 %
